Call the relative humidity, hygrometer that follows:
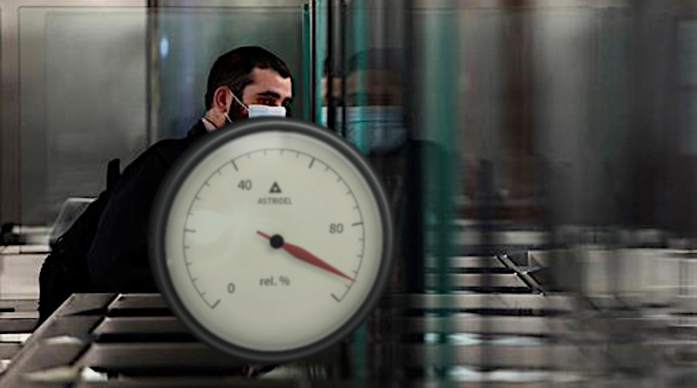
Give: 94 %
